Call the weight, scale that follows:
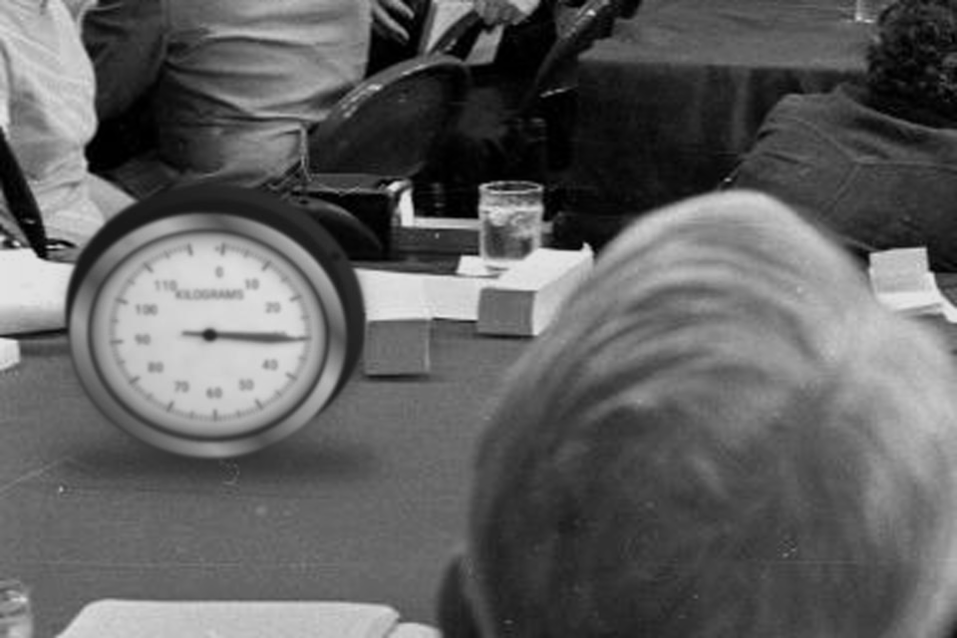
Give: 30 kg
